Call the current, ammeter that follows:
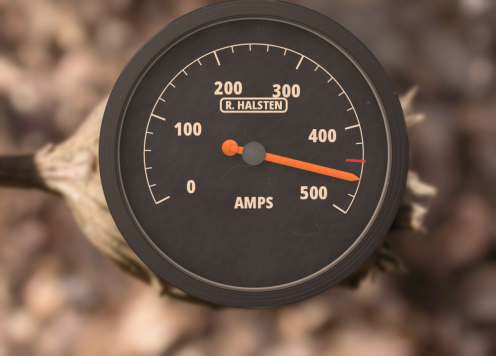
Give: 460 A
